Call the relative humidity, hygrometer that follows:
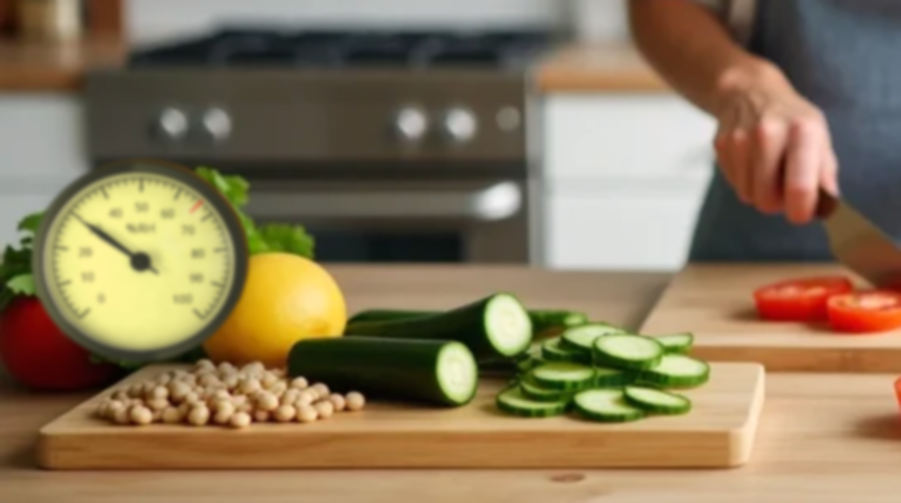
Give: 30 %
